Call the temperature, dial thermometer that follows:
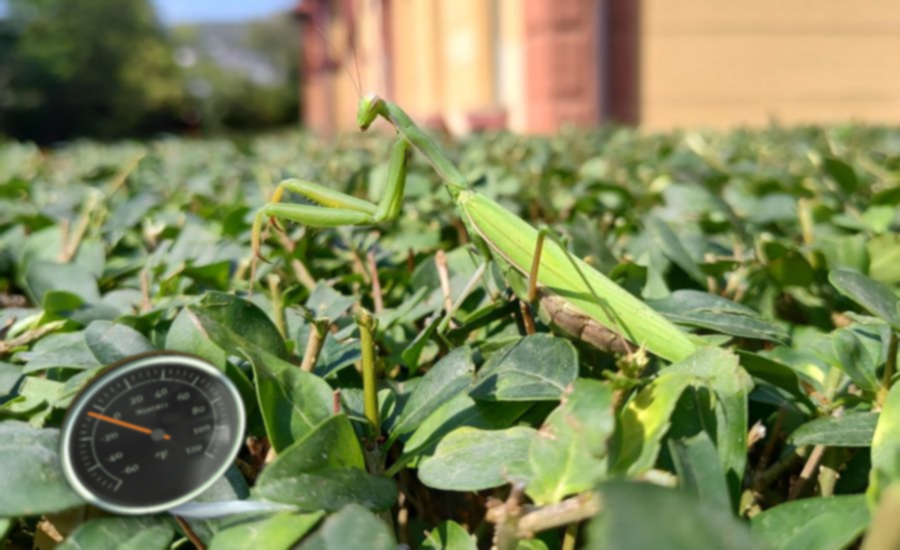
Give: -4 °F
